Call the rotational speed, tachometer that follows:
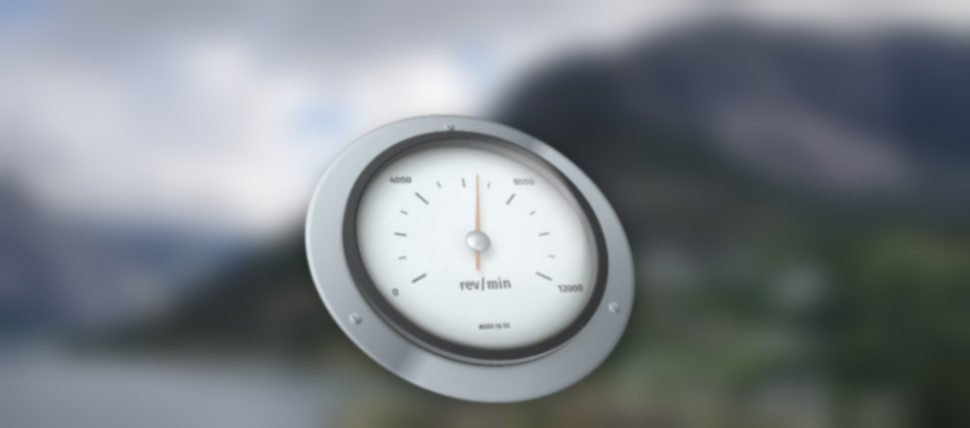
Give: 6500 rpm
